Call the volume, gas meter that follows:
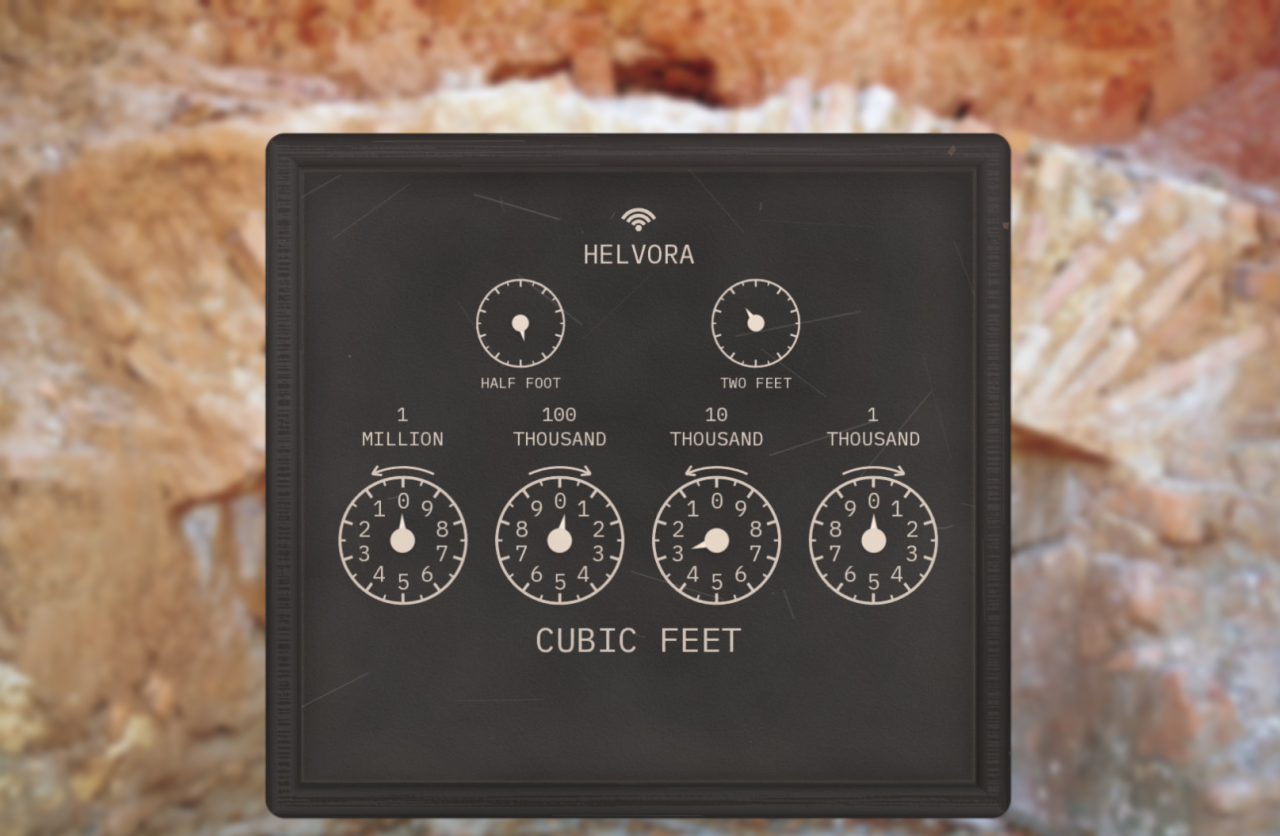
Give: 3000 ft³
